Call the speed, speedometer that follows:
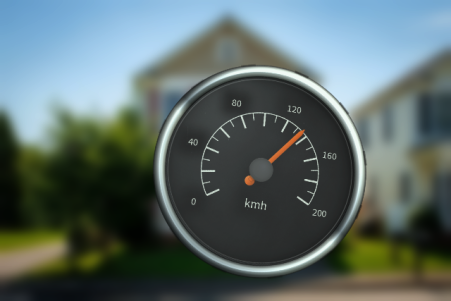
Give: 135 km/h
